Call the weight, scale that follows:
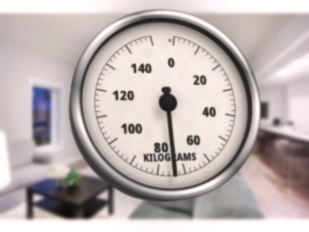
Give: 74 kg
